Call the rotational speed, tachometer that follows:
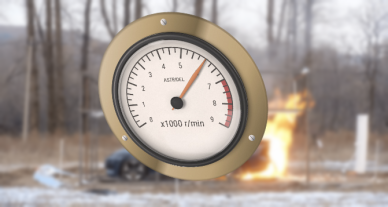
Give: 6000 rpm
